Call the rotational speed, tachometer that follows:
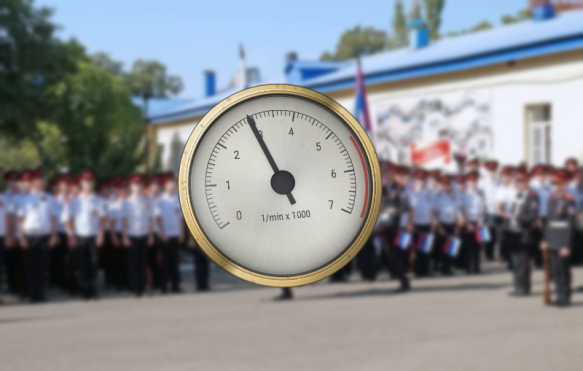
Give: 2900 rpm
